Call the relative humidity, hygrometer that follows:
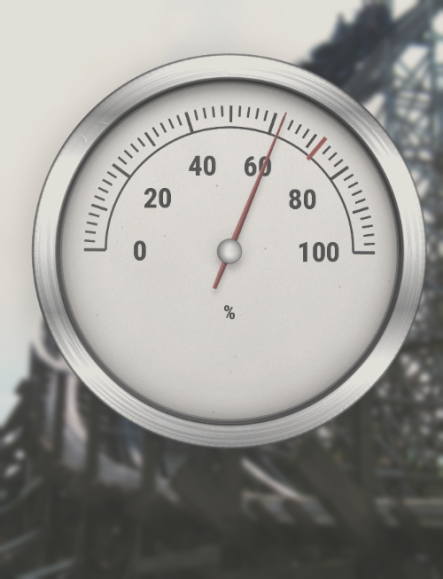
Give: 62 %
